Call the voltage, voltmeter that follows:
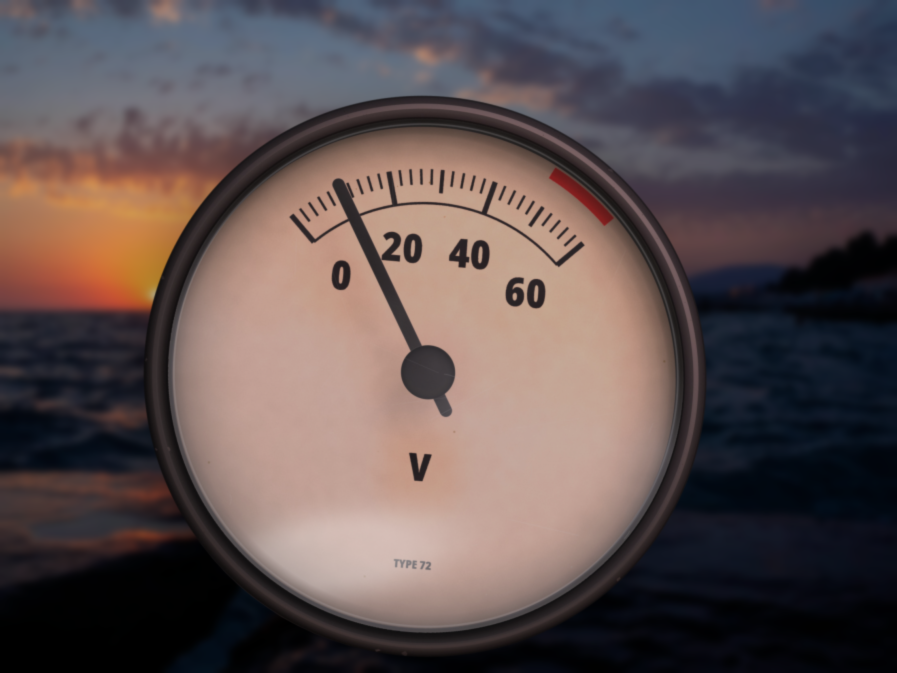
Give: 10 V
